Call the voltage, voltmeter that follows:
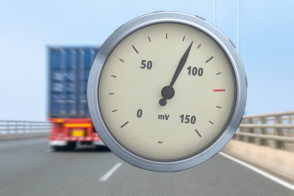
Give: 85 mV
